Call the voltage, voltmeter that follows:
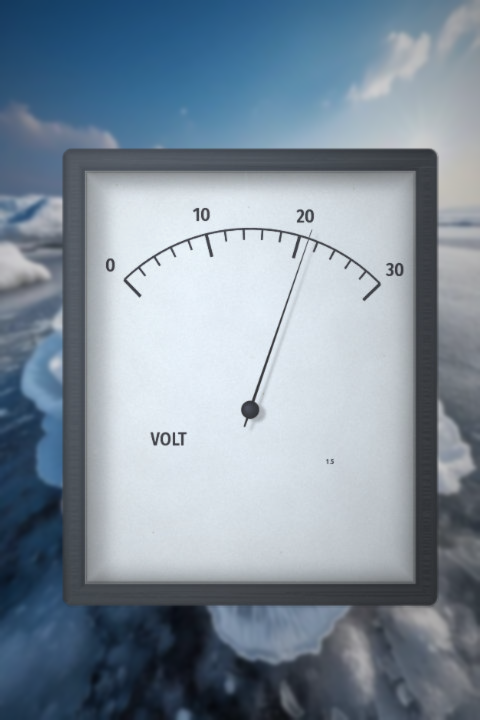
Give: 21 V
